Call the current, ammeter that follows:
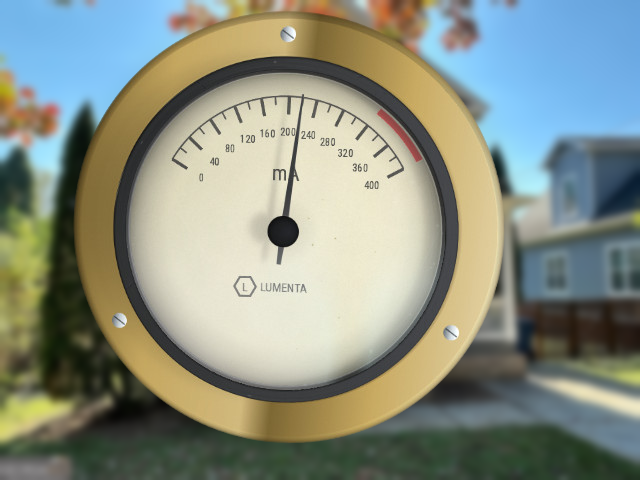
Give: 220 mA
